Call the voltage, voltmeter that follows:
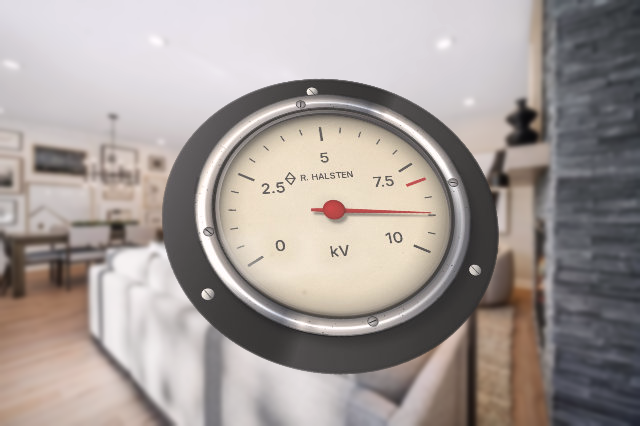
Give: 9 kV
